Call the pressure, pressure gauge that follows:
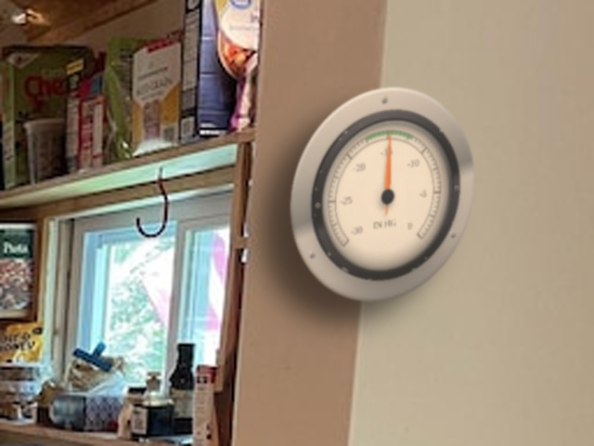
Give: -15 inHg
